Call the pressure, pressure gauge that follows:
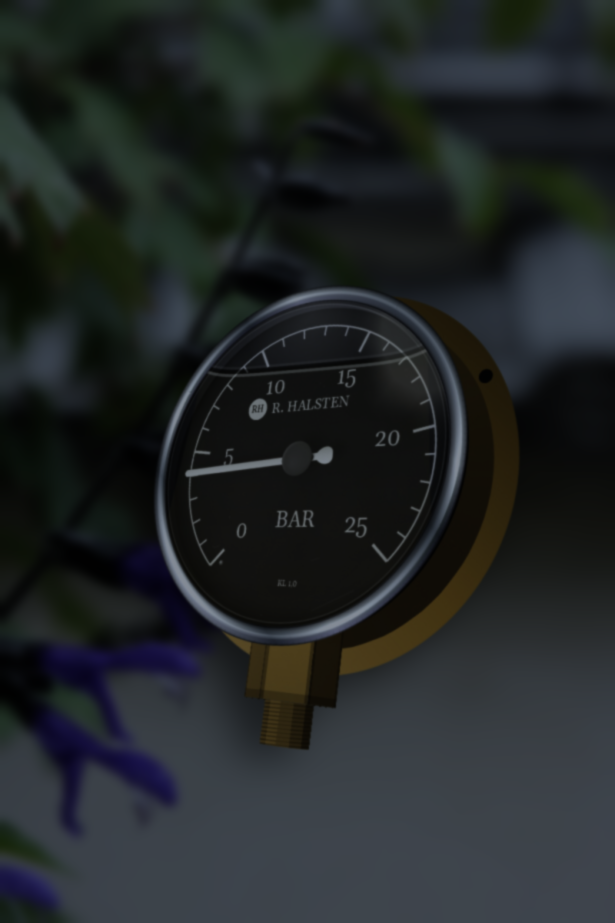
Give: 4 bar
